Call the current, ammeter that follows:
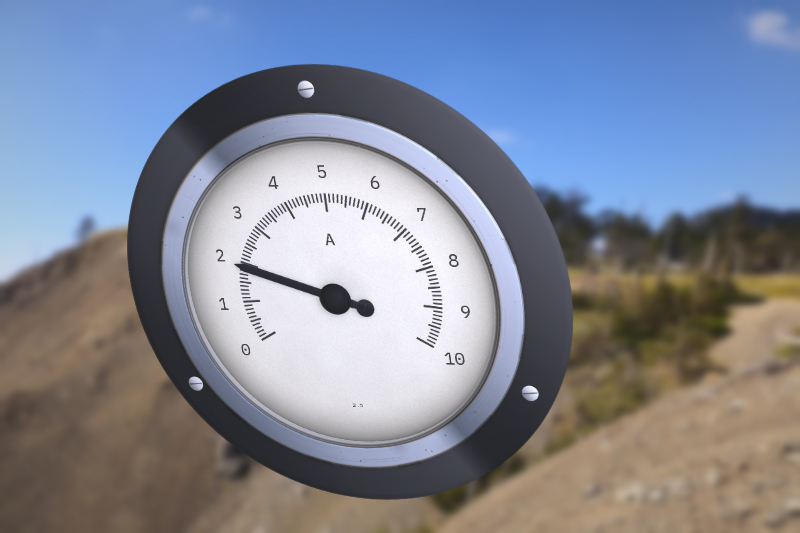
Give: 2 A
